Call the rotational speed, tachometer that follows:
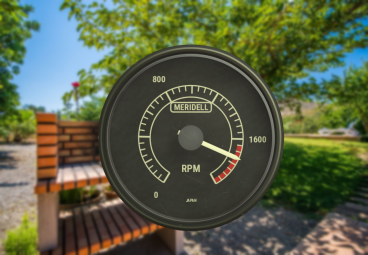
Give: 1750 rpm
